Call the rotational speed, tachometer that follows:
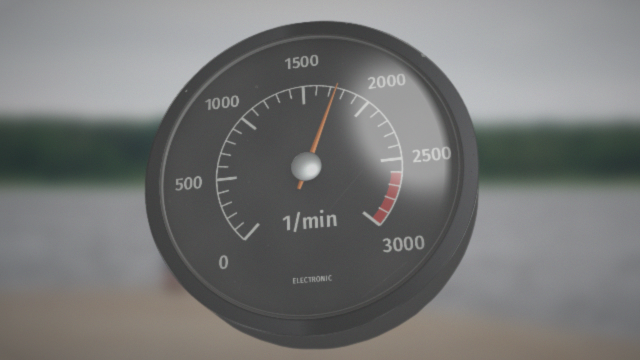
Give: 1750 rpm
